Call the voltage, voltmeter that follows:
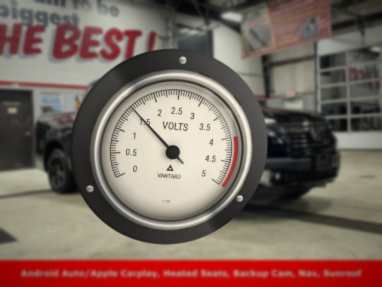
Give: 1.5 V
